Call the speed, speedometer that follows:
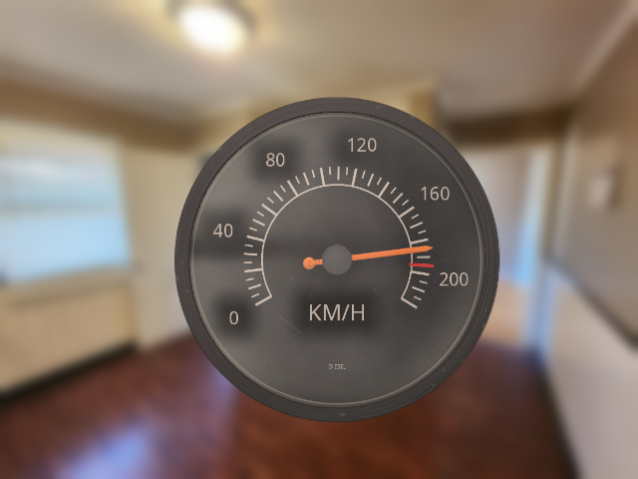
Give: 185 km/h
